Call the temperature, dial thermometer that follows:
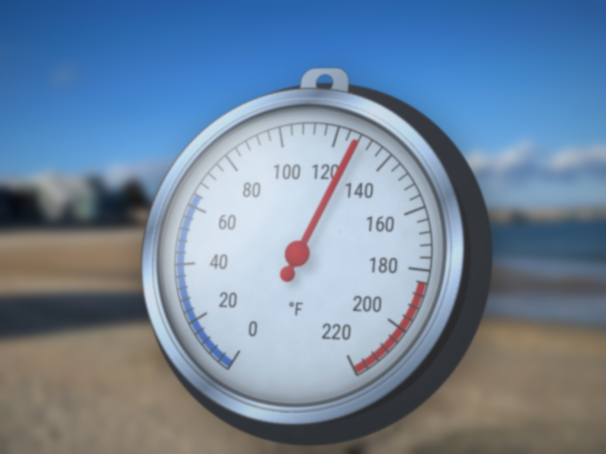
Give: 128 °F
